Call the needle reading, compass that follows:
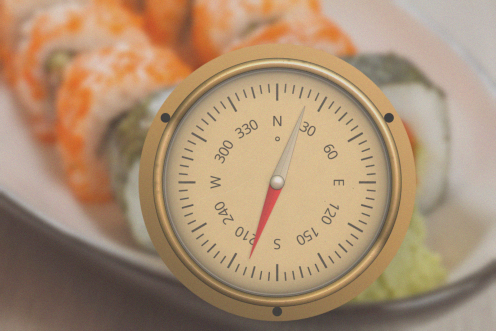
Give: 200 °
